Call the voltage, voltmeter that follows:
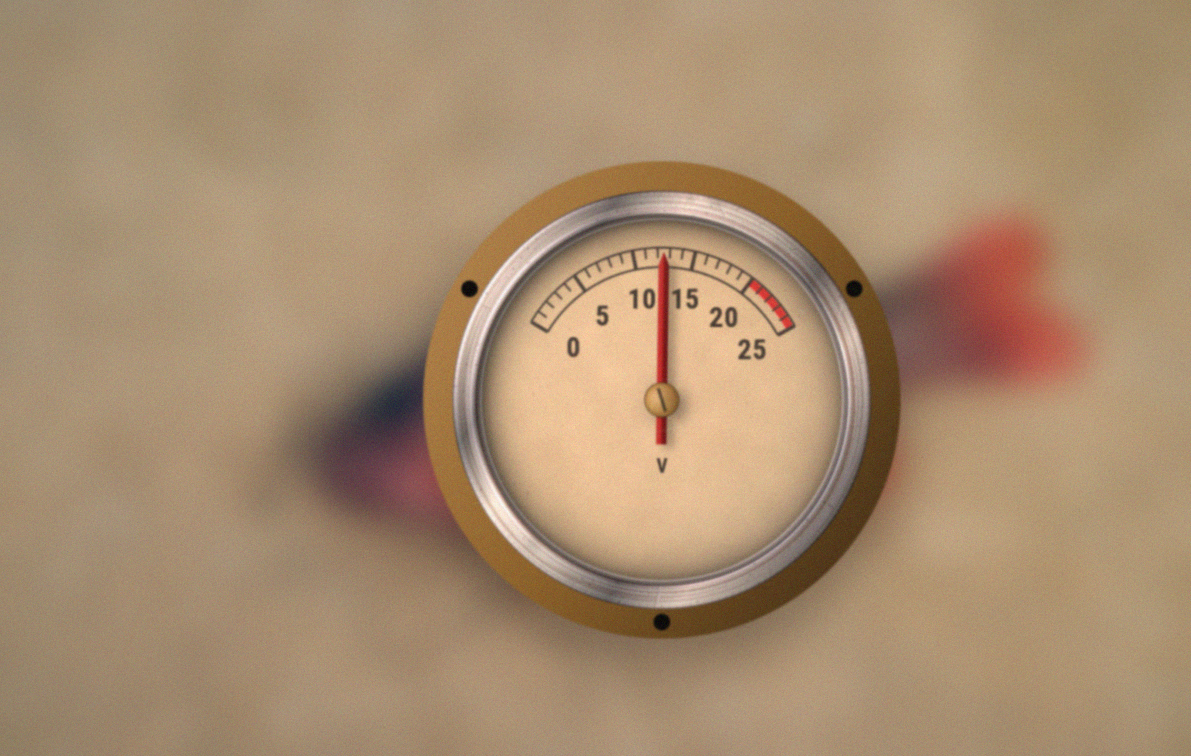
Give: 12.5 V
